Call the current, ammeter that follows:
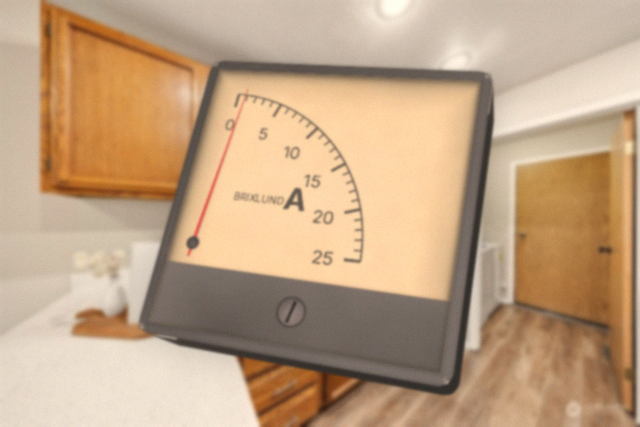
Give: 1 A
